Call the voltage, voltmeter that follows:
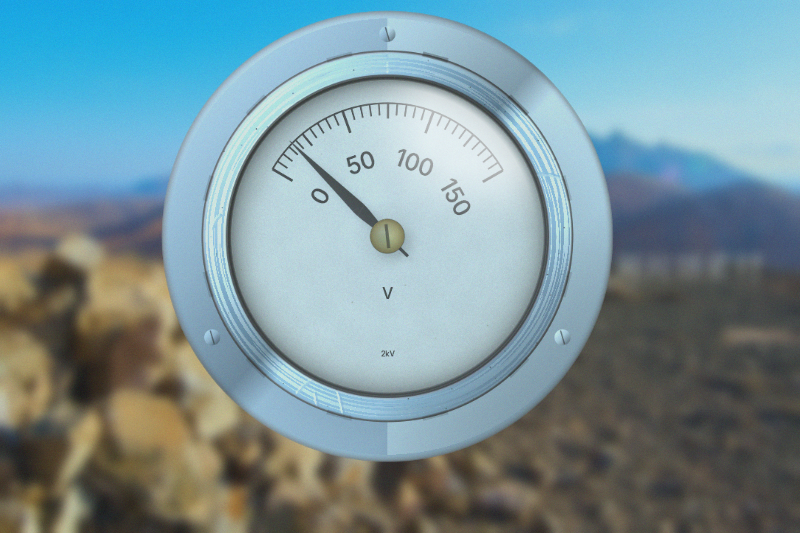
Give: 17.5 V
